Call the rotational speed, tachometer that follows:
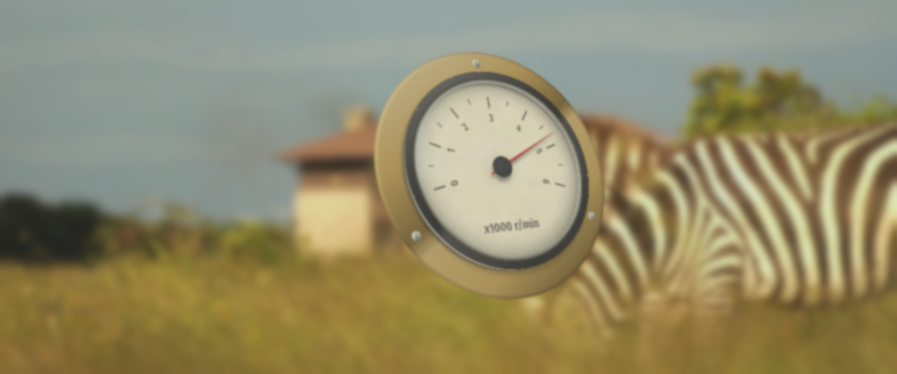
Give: 4750 rpm
